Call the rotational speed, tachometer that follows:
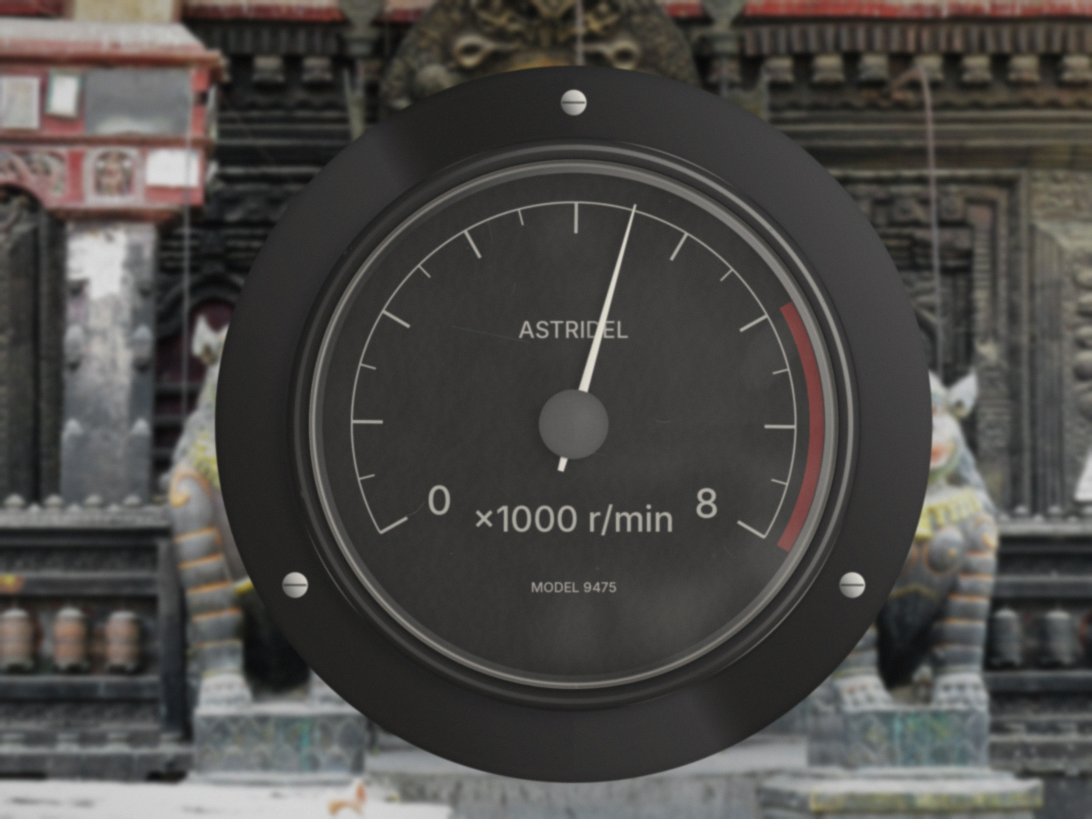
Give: 4500 rpm
